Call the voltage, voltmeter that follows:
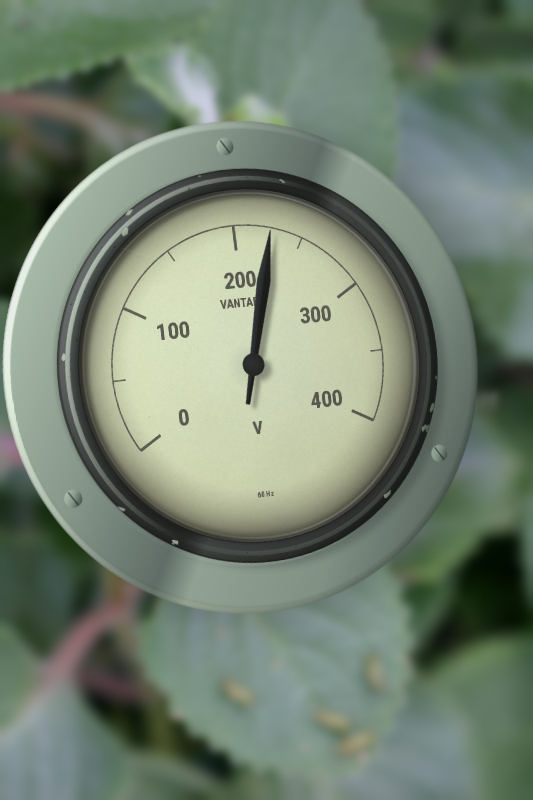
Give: 225 V
